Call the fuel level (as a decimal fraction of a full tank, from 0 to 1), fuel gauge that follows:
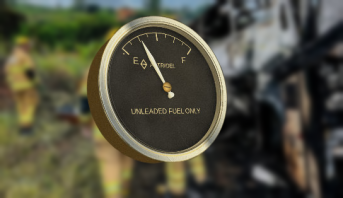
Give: 0.25
